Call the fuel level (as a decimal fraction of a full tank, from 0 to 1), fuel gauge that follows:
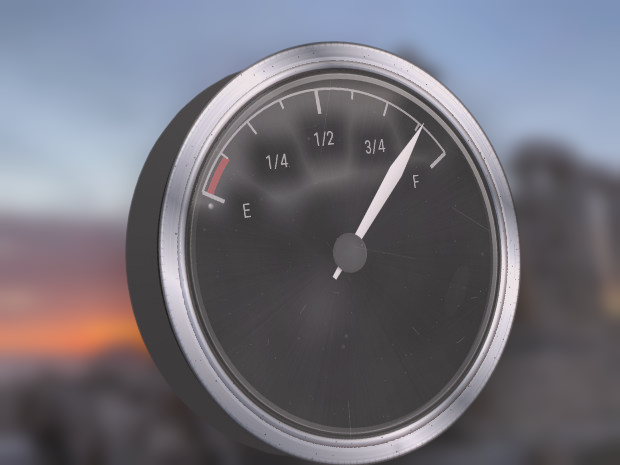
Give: 0.875
